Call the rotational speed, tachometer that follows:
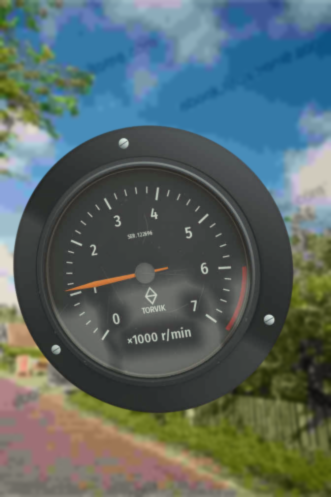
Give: 1100 rpm
